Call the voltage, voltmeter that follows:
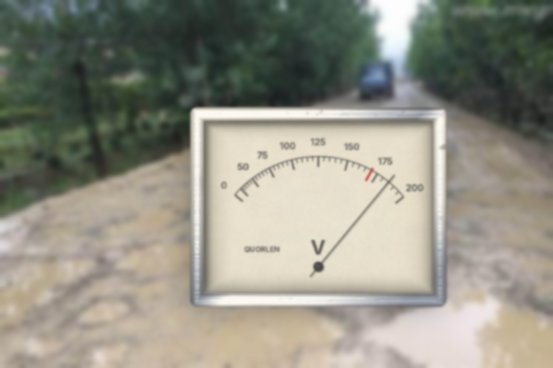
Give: 185 V
